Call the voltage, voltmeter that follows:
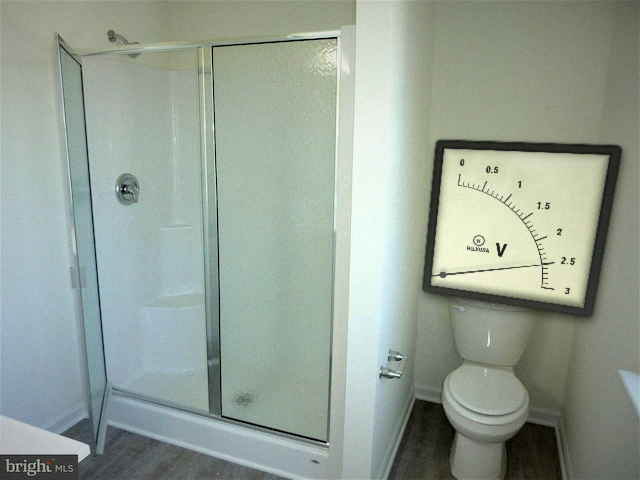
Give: 2.5 V
